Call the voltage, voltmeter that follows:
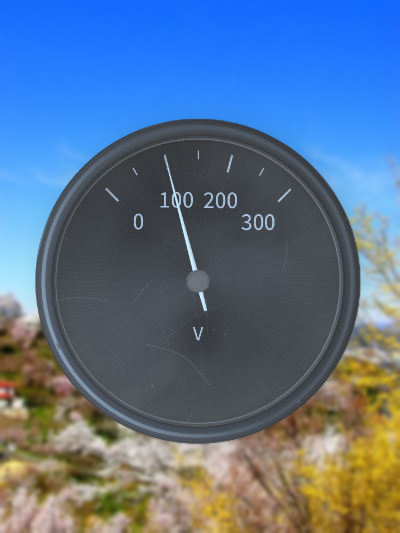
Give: 100 V
